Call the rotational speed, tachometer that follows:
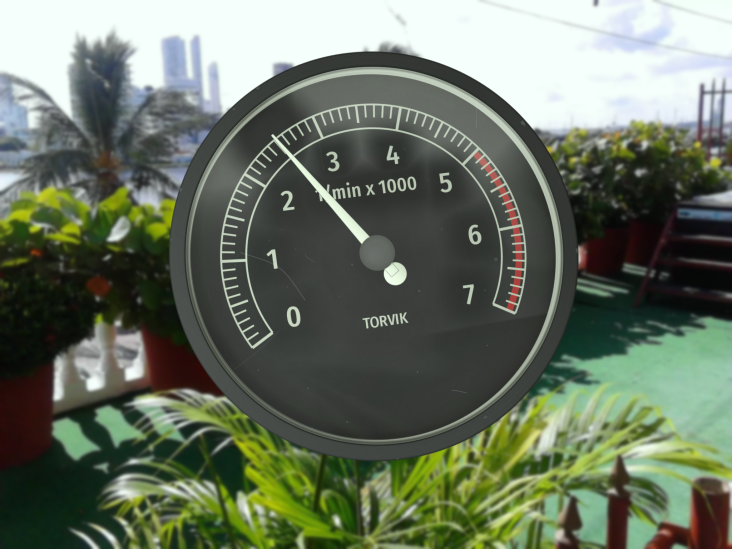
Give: 2500 rpm
